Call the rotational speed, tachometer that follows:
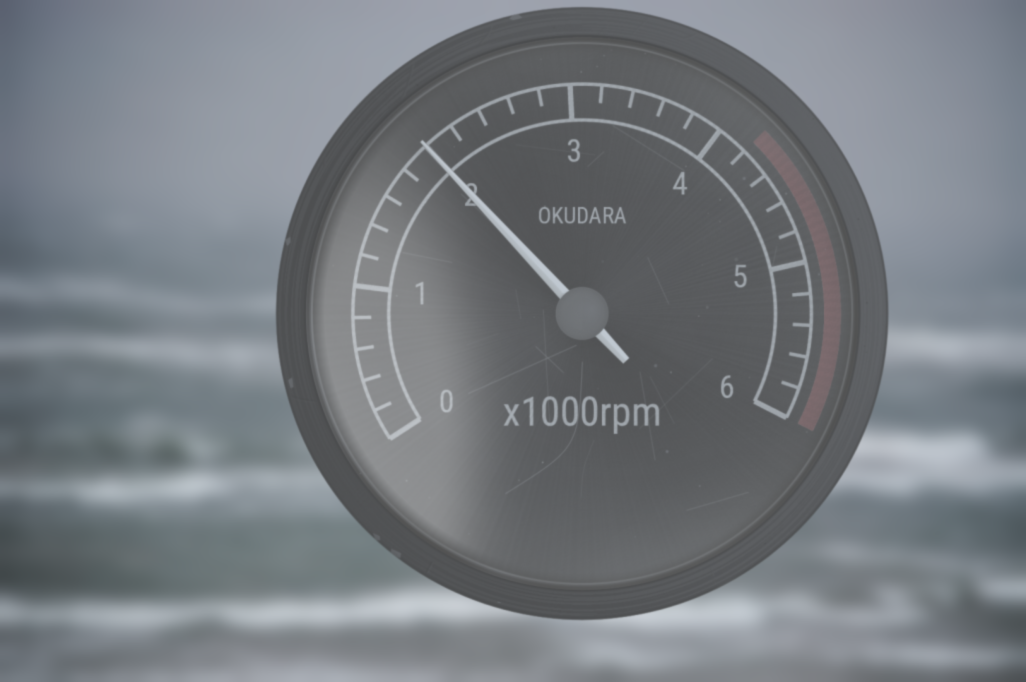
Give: 2000 rpm
